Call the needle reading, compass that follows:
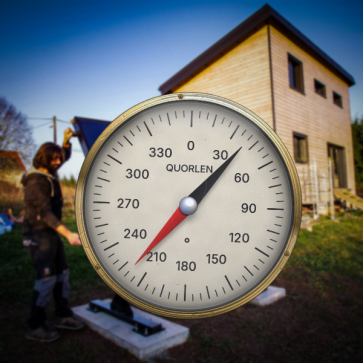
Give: 220 °
